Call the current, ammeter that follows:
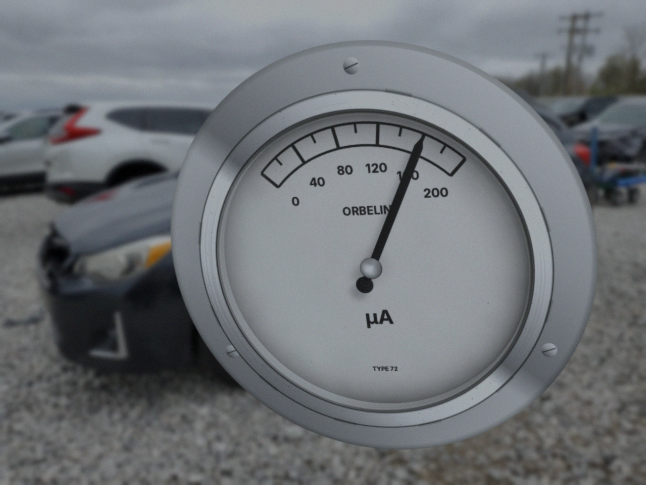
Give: 160 µA
